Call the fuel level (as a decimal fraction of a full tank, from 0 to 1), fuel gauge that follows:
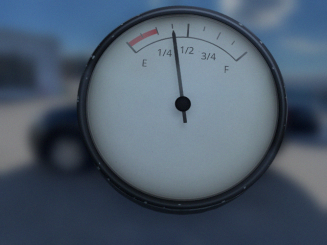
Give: 0.375
